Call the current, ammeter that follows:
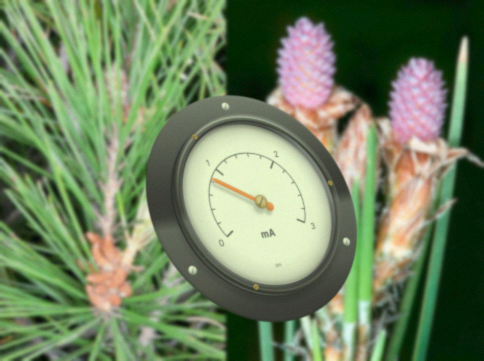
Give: 0.8 mA
